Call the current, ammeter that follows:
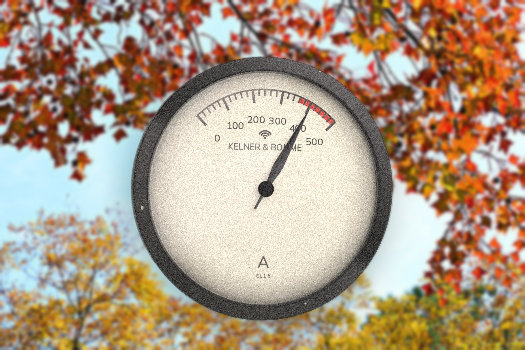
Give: 400 A
